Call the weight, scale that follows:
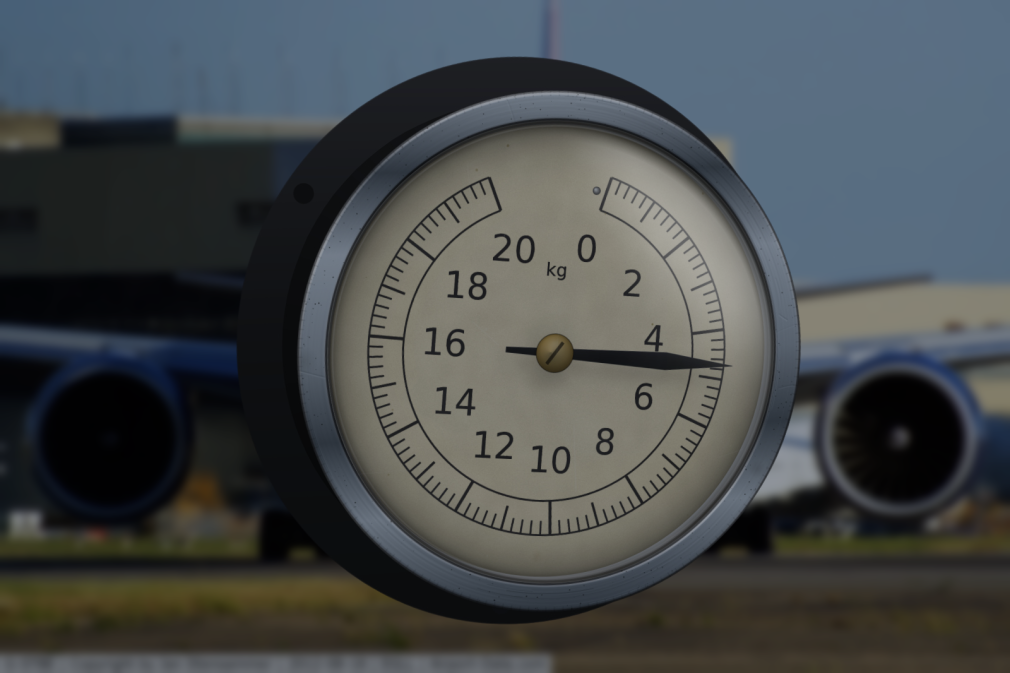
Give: 4.7 kg
